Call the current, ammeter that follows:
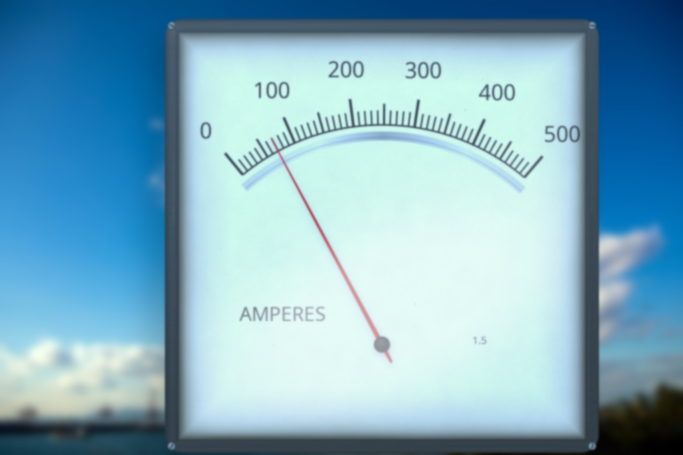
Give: 70 A
